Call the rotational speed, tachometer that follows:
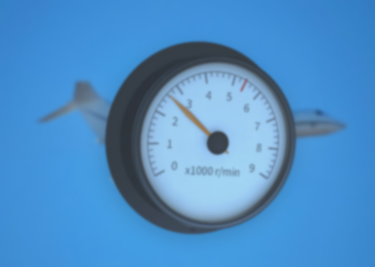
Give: 2600 rpm
